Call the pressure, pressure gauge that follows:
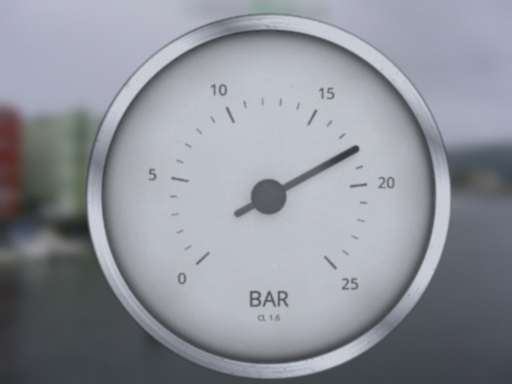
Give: 18 bar
